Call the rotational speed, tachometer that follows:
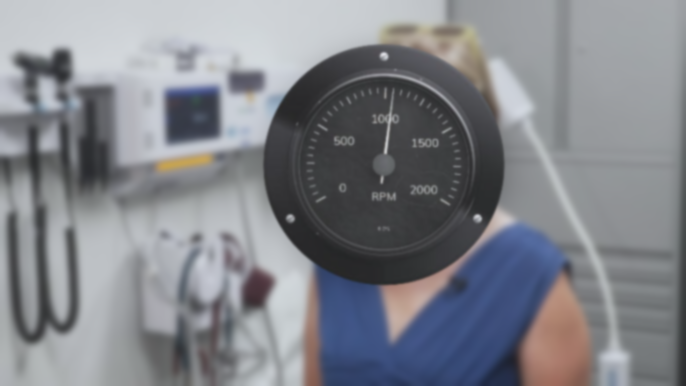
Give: 1050 rpm
